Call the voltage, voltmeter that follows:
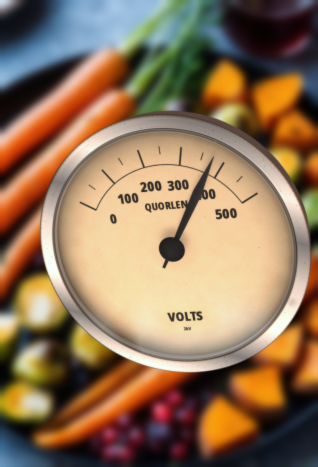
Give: 375 V
